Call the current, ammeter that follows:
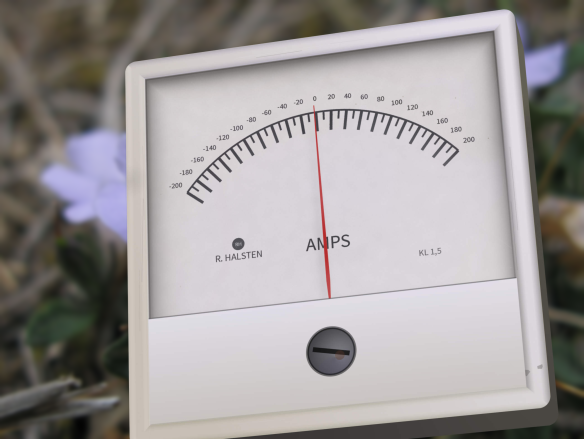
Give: 0 A
